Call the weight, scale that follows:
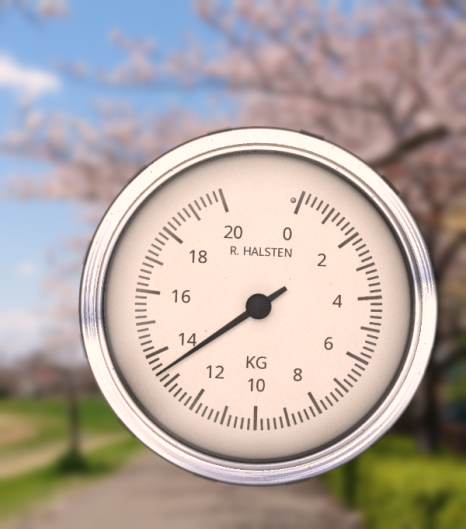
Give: 13.4 kg
